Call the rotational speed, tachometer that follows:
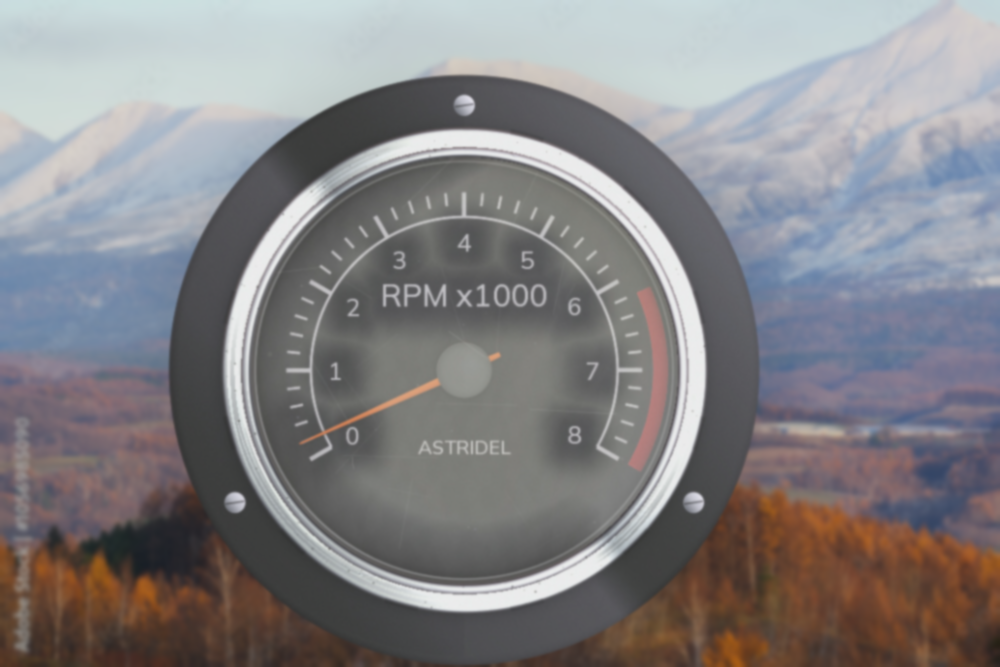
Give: 200 rpm
